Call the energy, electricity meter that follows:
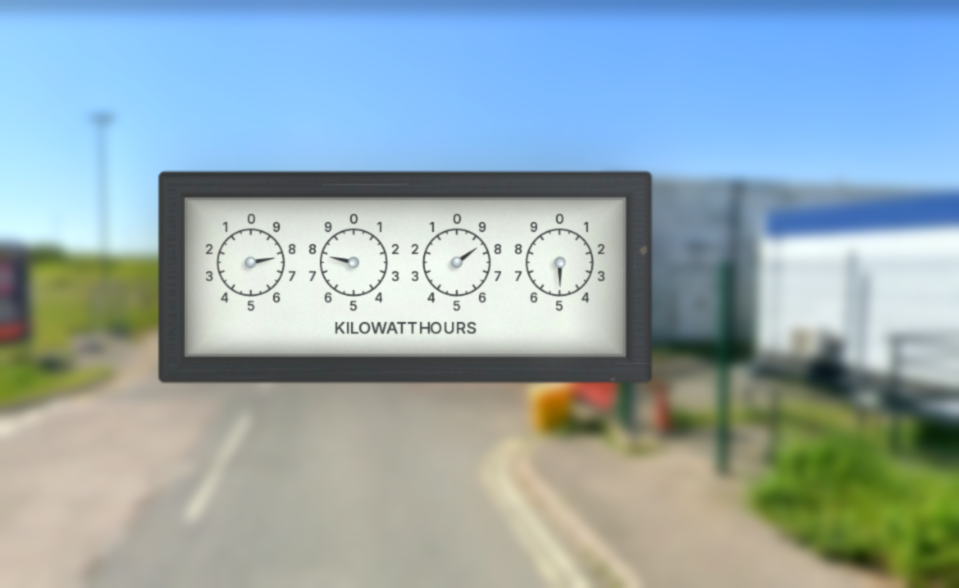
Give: 7785 kWh
